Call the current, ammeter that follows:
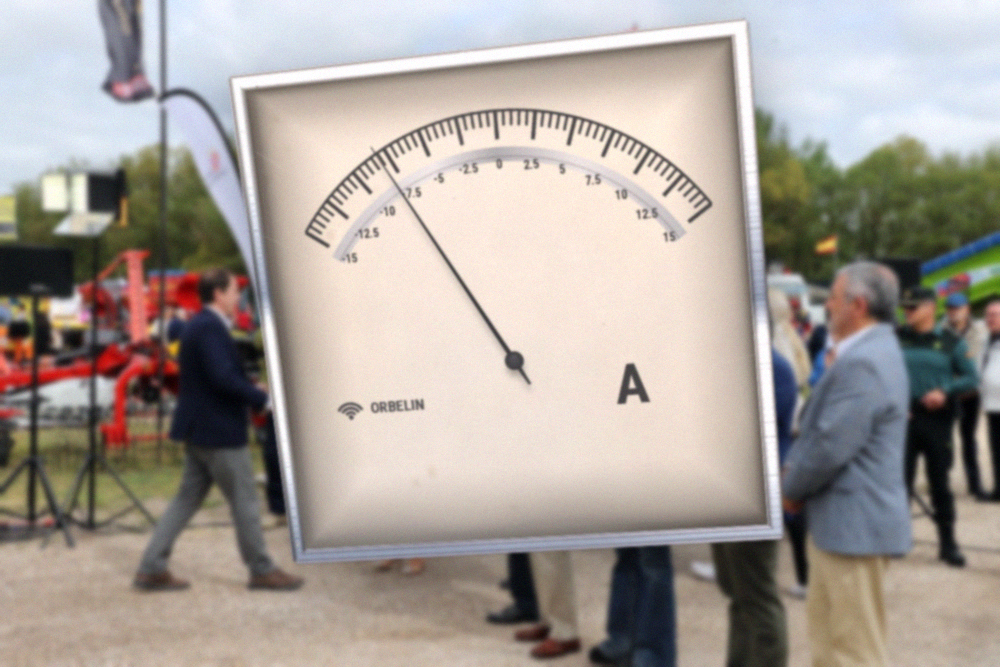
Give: -8 A
